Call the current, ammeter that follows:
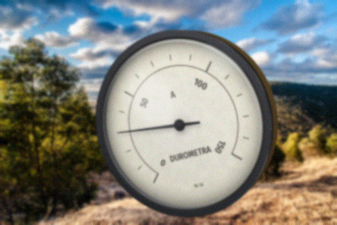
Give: 30 A
